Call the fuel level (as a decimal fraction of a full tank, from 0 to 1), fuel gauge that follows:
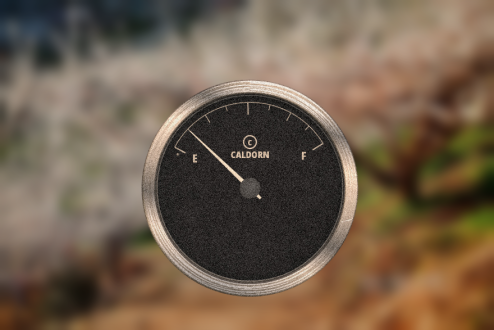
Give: 0.125
